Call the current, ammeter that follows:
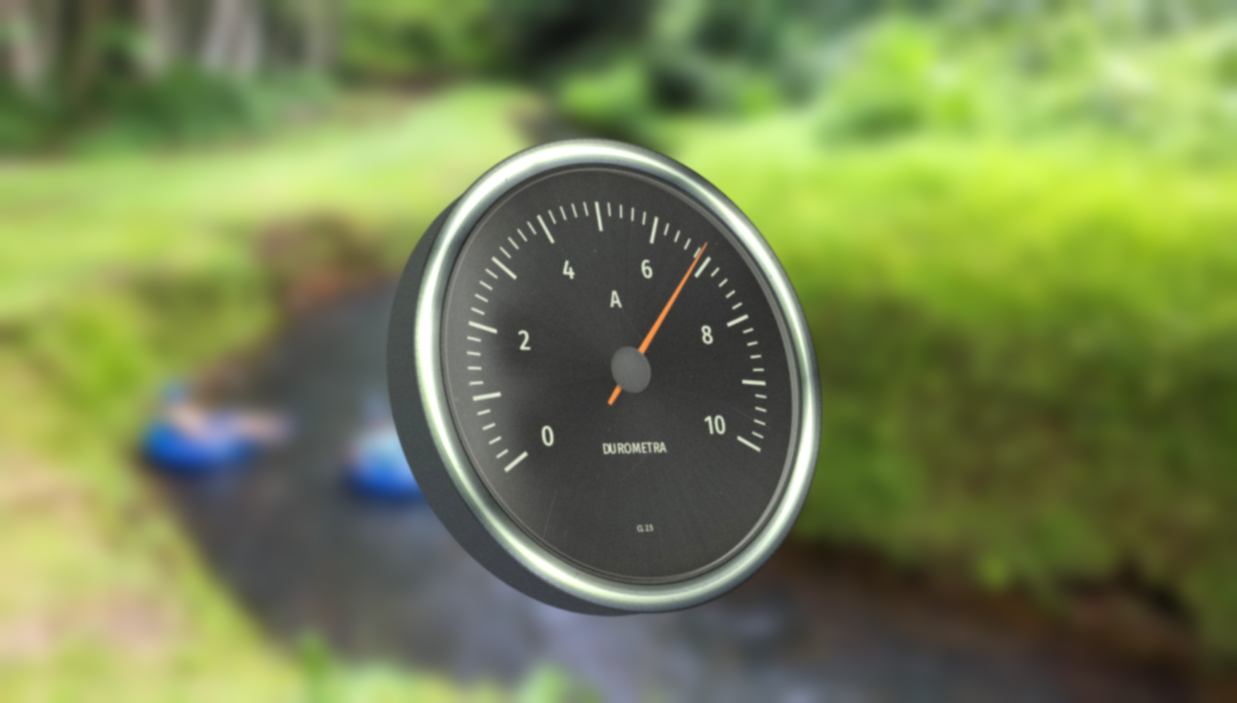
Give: 6.8 A
